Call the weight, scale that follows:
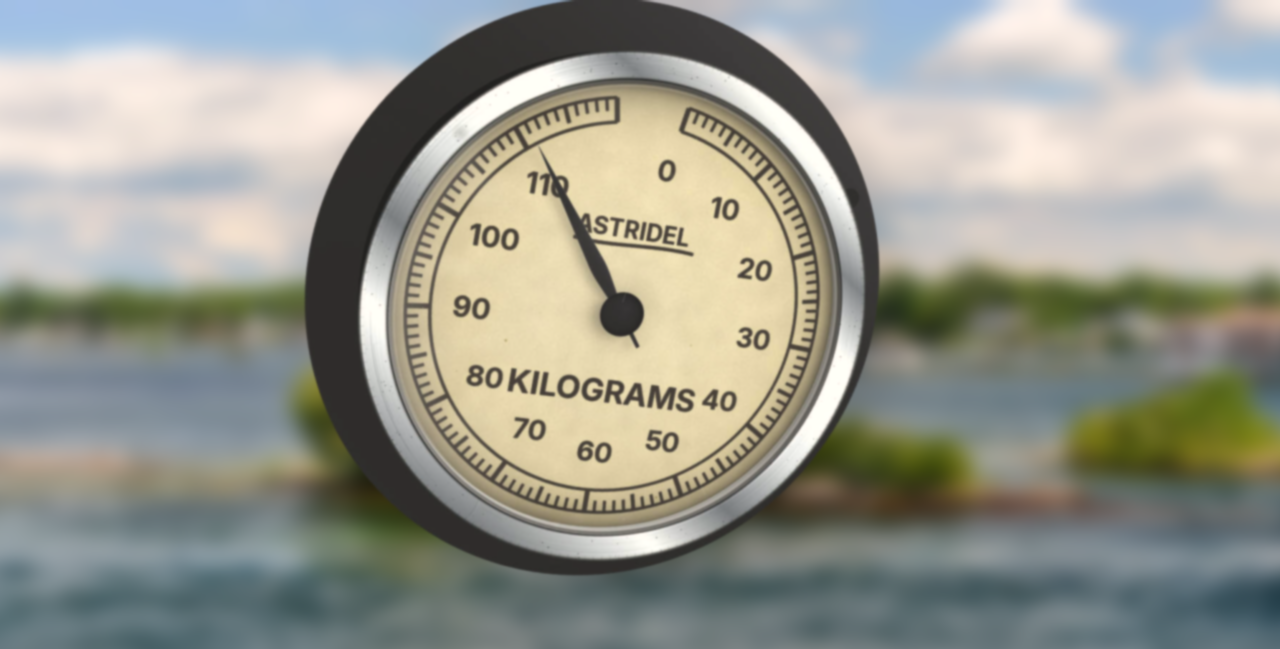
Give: 111 kg
